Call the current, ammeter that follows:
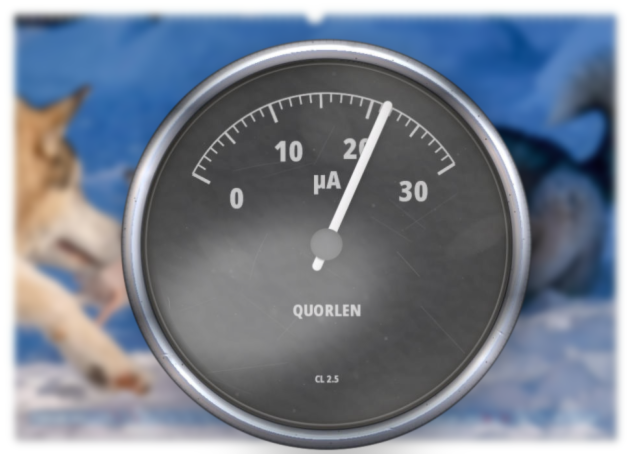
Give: 21.5 µA
